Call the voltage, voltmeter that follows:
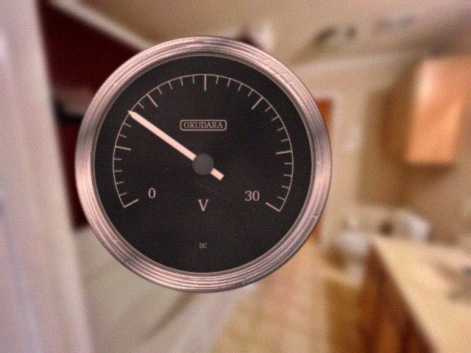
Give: 8 V
